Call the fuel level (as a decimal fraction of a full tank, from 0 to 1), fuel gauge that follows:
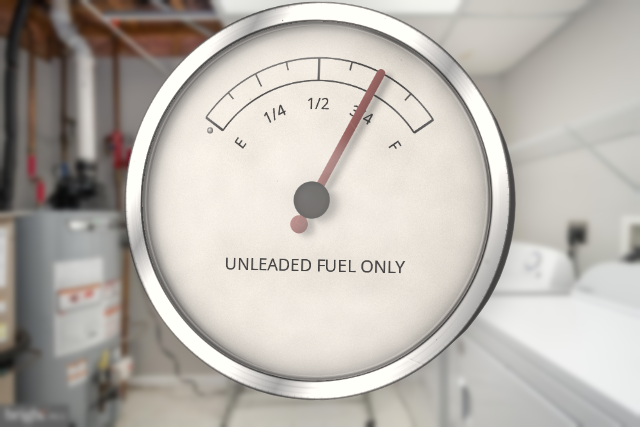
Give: 0.75
